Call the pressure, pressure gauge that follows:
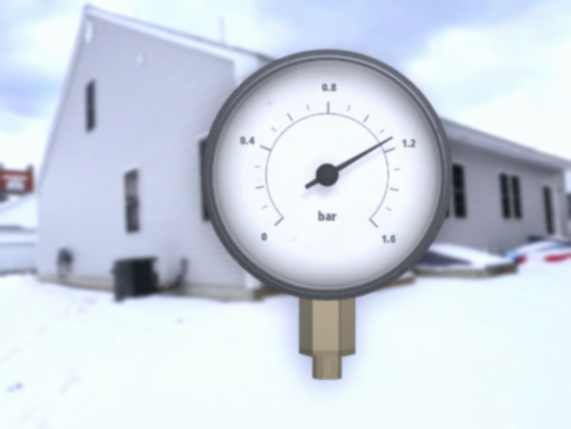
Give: 1.15 bar
